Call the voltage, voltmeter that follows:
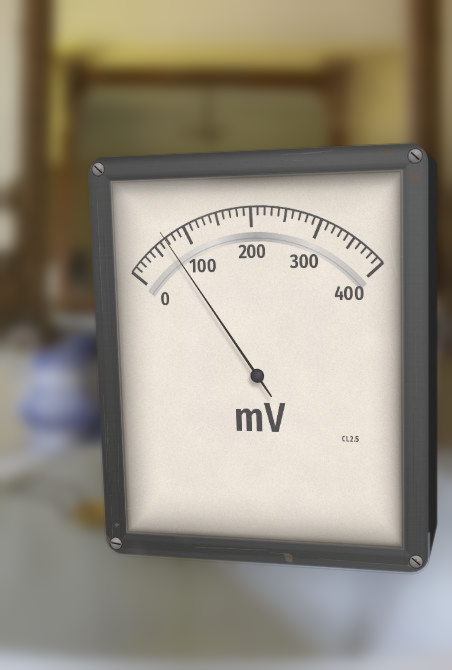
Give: 70 mV
